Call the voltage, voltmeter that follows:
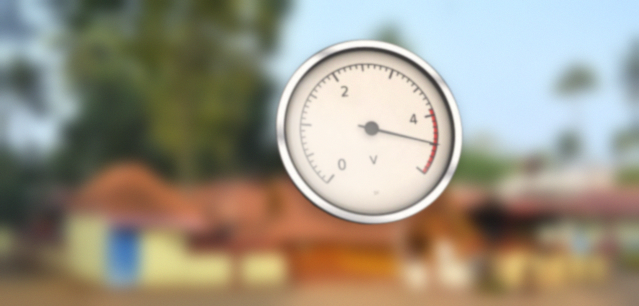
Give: 4.5 V
